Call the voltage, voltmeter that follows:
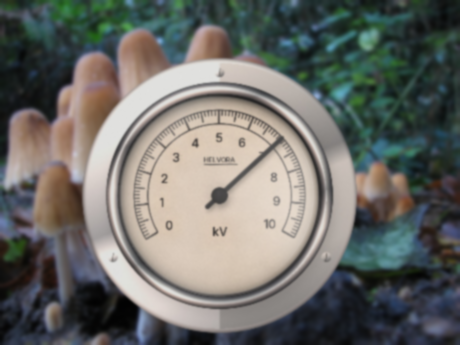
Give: 7 kV
